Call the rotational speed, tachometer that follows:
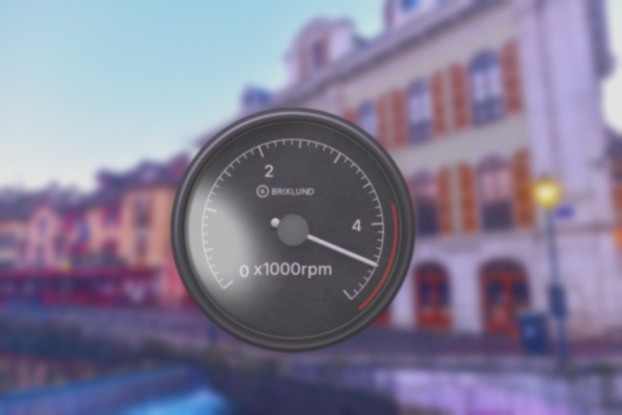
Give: 4500 rpm
